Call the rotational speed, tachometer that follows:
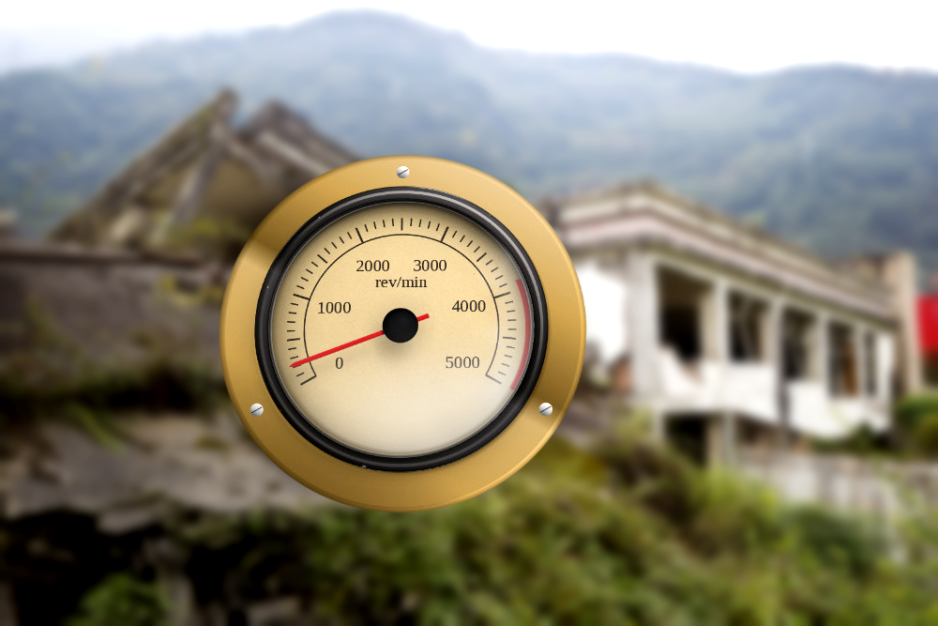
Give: 200 rpm
